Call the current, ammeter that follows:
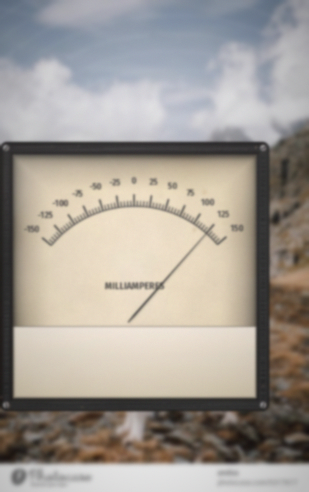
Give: 125 mA
